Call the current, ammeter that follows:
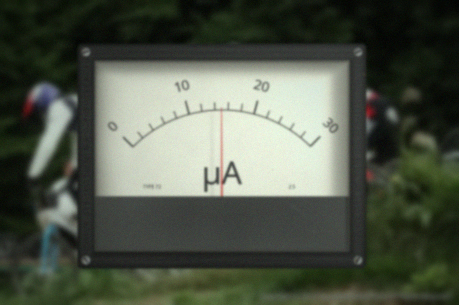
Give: 15 µA
